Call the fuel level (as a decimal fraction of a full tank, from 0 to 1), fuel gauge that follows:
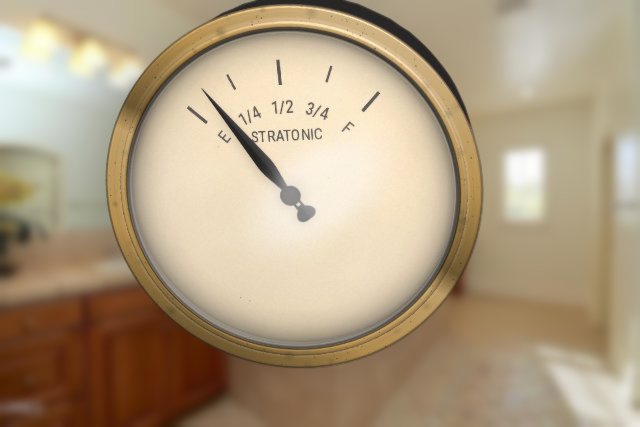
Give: 0.125
